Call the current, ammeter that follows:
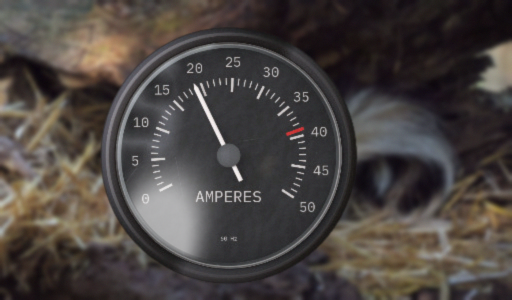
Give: 19 A
